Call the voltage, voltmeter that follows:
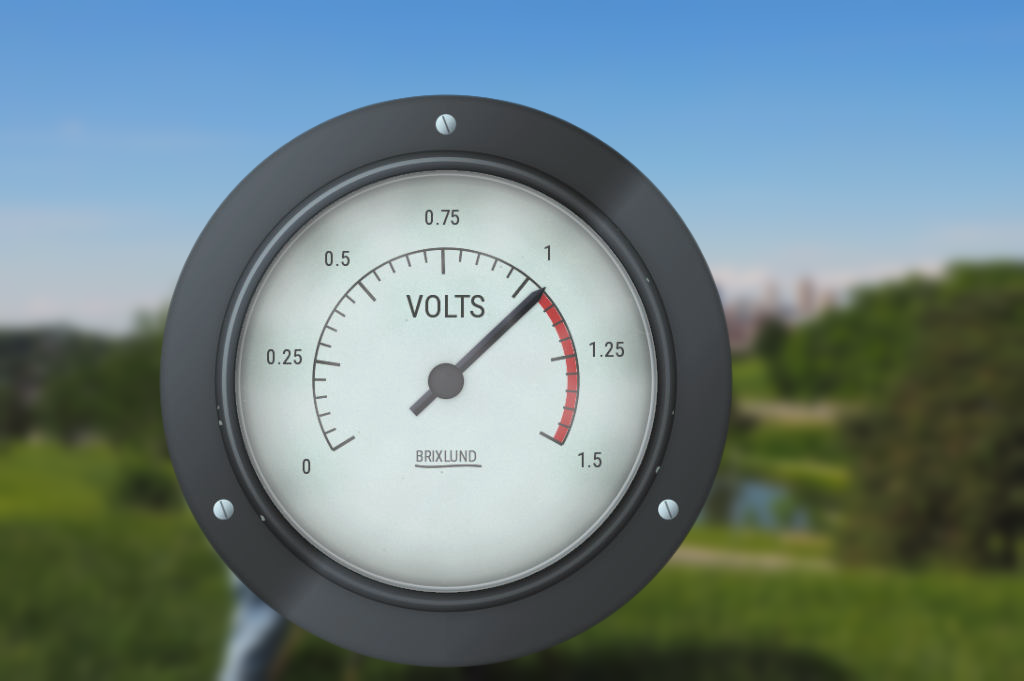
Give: 1.05 V
